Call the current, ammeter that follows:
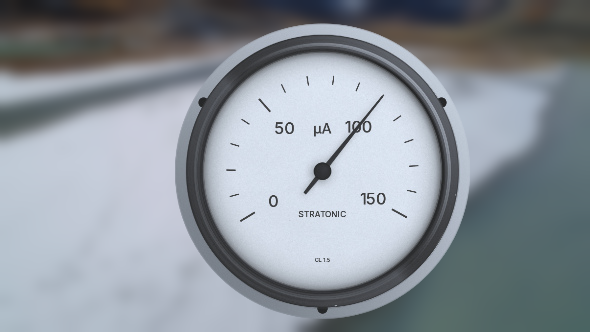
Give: 100 µA
